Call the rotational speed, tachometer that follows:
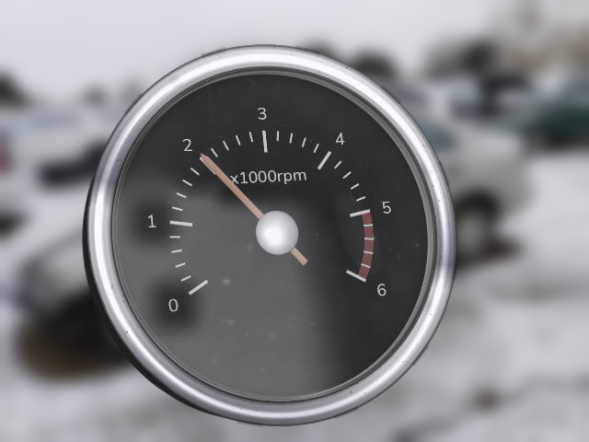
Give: 2000 rpm
